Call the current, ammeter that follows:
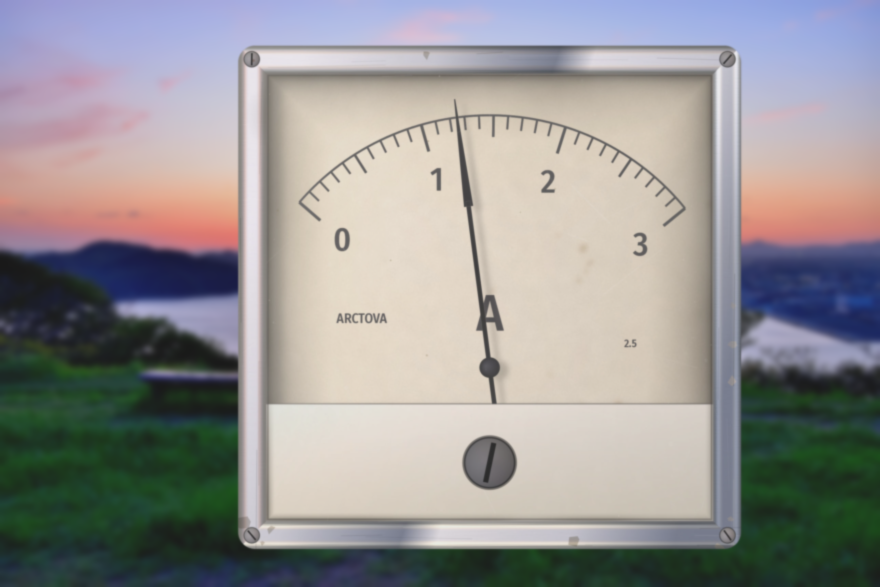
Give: 1.25 A
